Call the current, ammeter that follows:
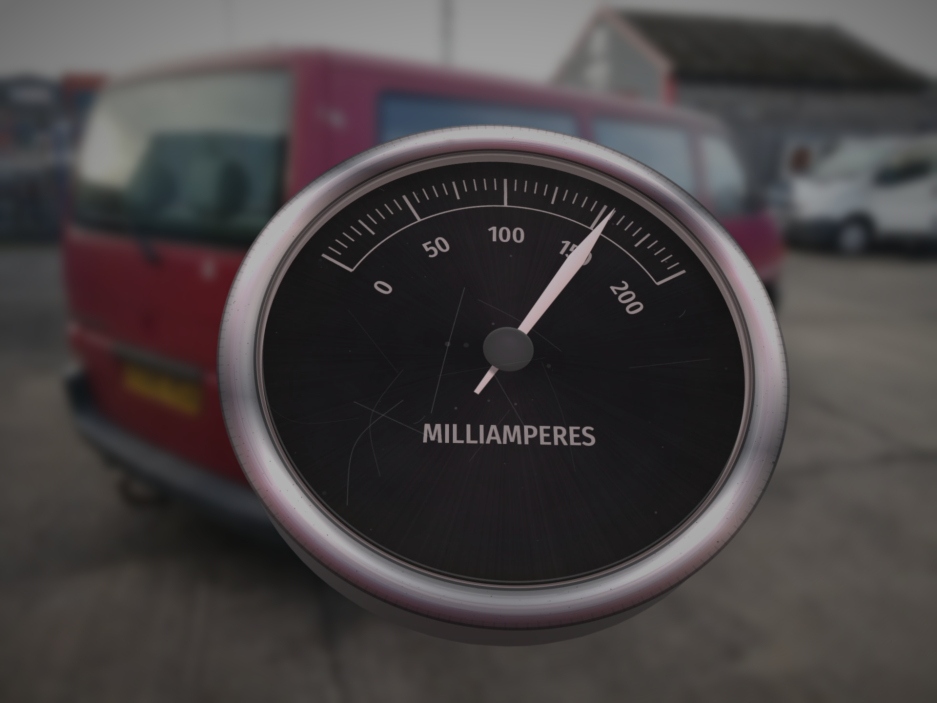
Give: 155 mA
